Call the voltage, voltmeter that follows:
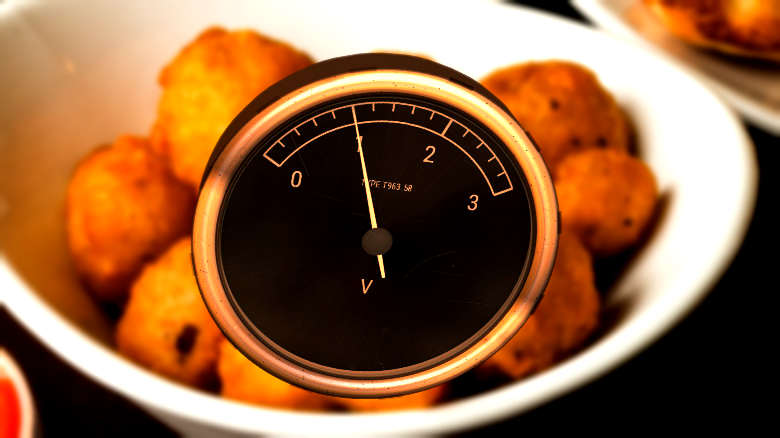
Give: 1 V
